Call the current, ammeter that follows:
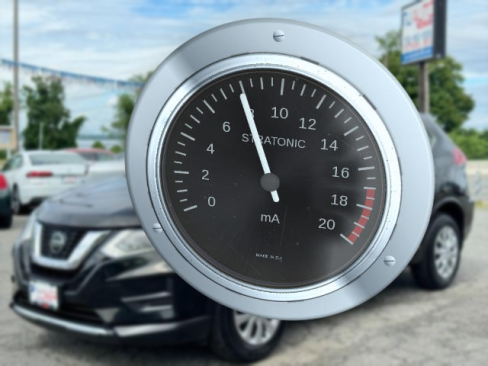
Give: 8 mA
